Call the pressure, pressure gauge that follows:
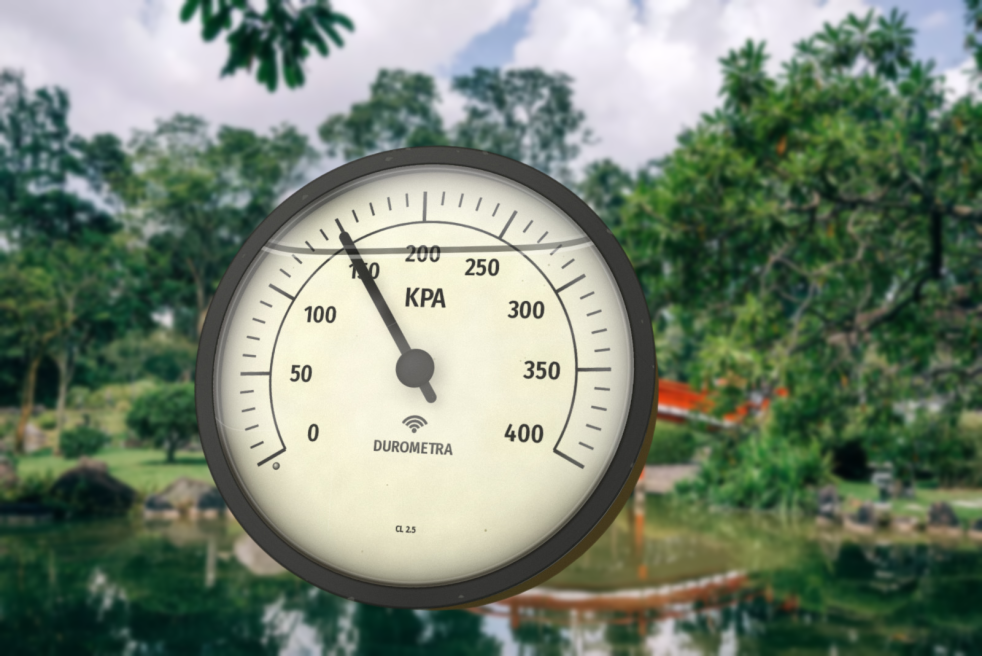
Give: 150 kPa
